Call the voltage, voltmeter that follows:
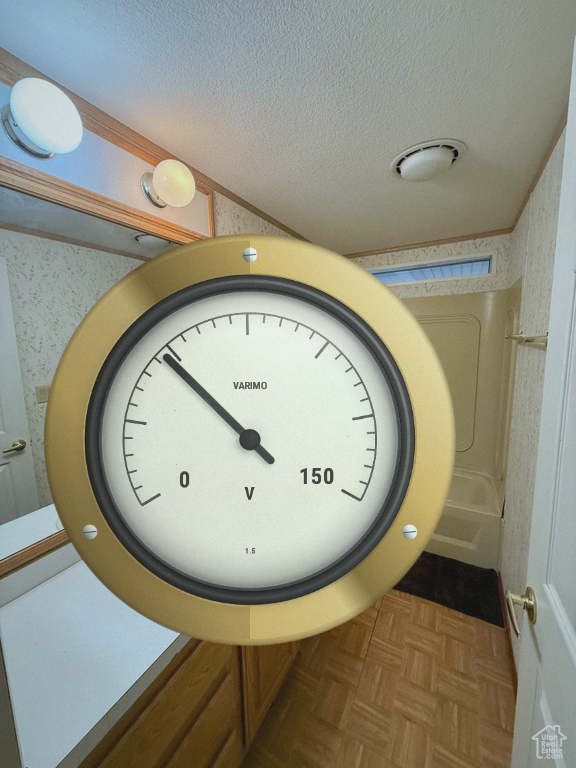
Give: 47.5 V
